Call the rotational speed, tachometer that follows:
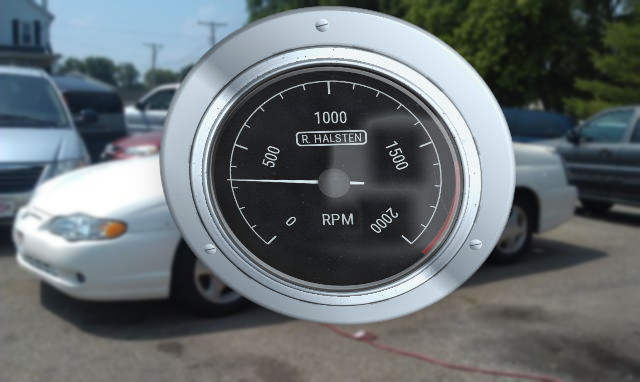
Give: 350 rpm
